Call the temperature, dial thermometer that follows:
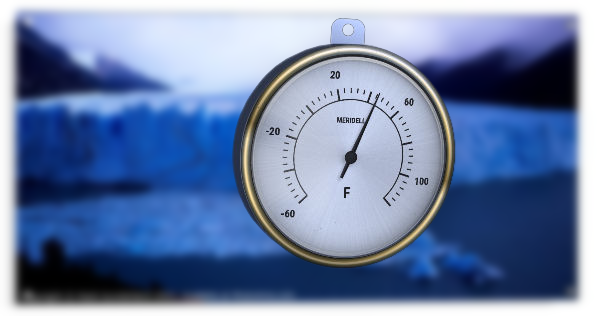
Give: 44 °F
